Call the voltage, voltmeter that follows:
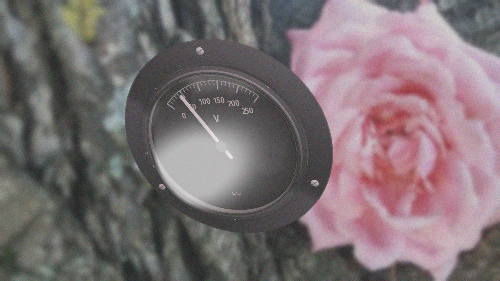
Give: 50 V
